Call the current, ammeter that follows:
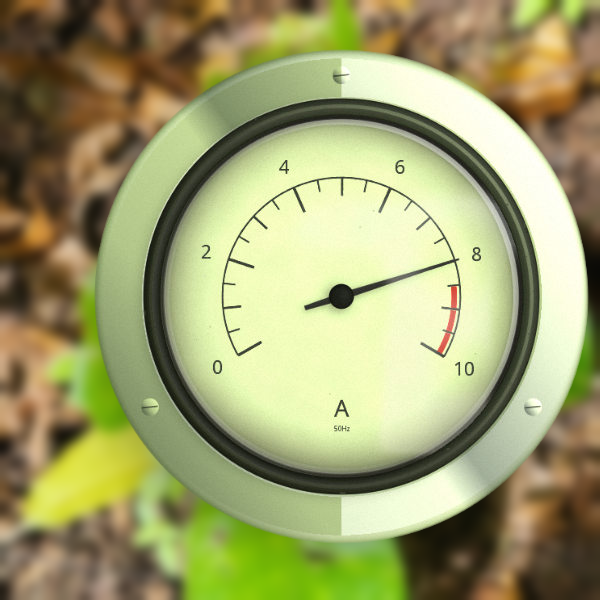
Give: 8 A
